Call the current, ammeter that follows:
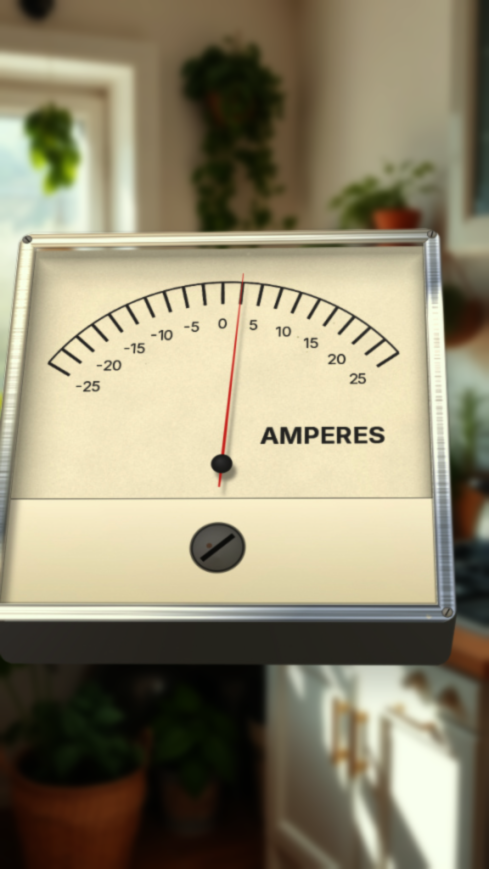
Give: 2.5 A
